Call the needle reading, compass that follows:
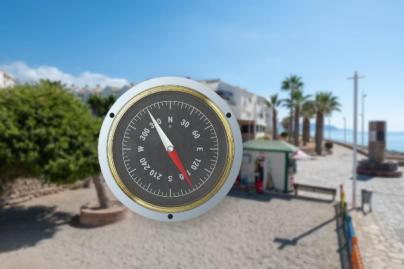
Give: 150 °
